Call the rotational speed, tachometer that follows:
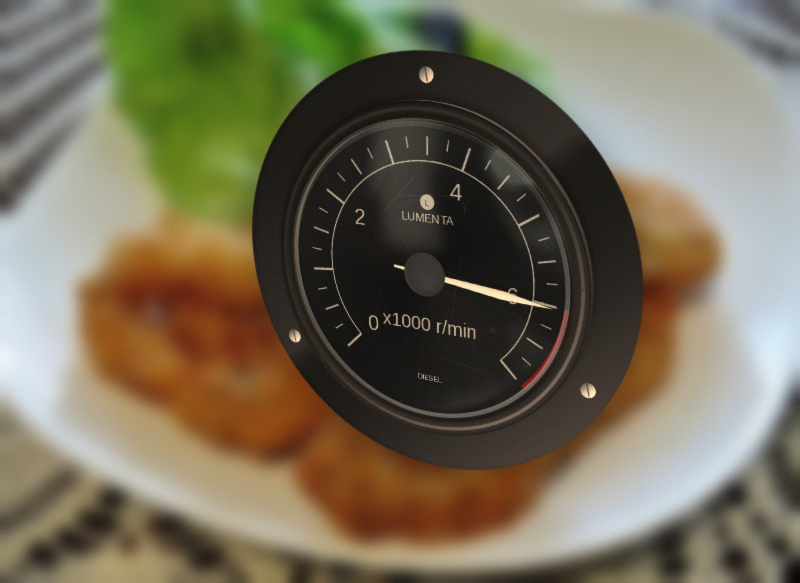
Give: 6000 rpm
